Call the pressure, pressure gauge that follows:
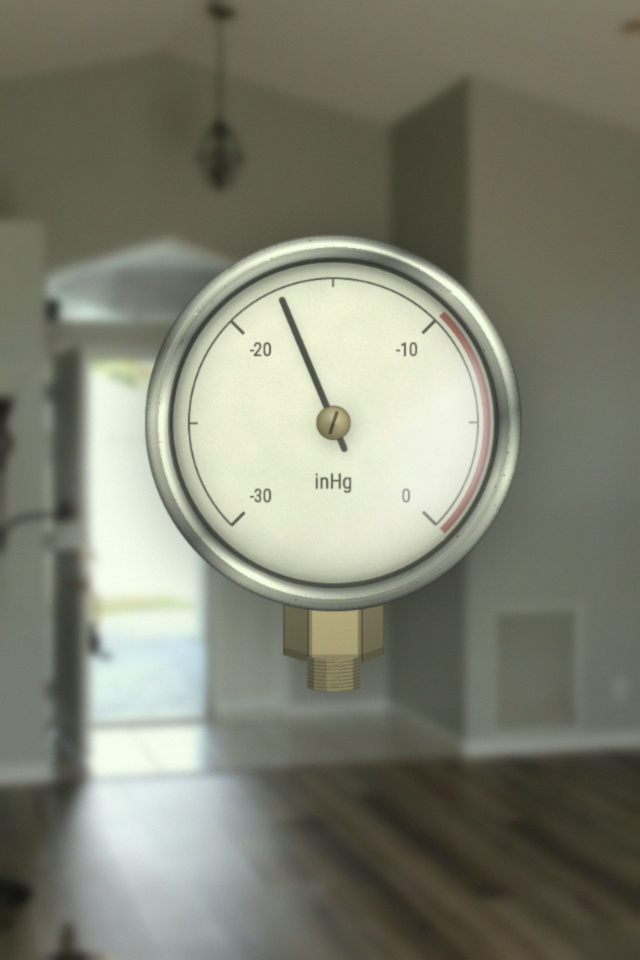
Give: -17.5 inHg
